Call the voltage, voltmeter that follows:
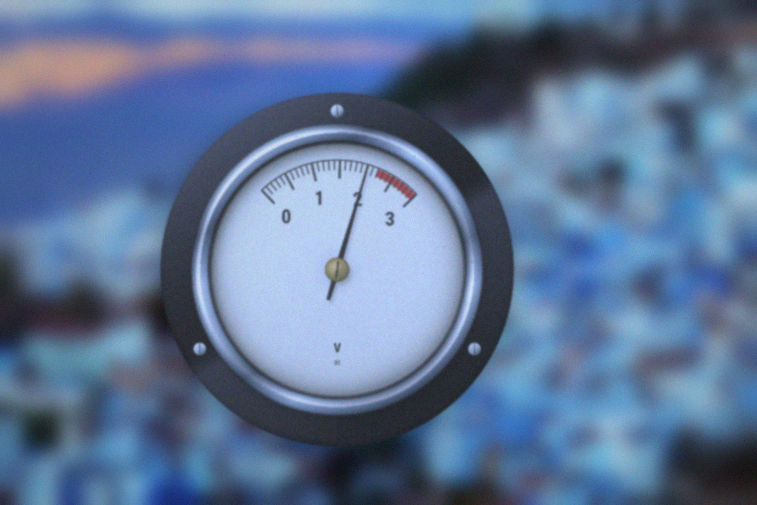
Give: 2 V
